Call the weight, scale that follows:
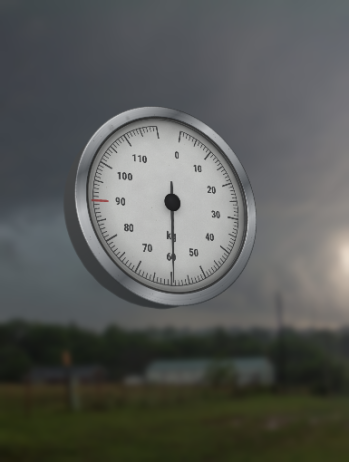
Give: 60 kg
